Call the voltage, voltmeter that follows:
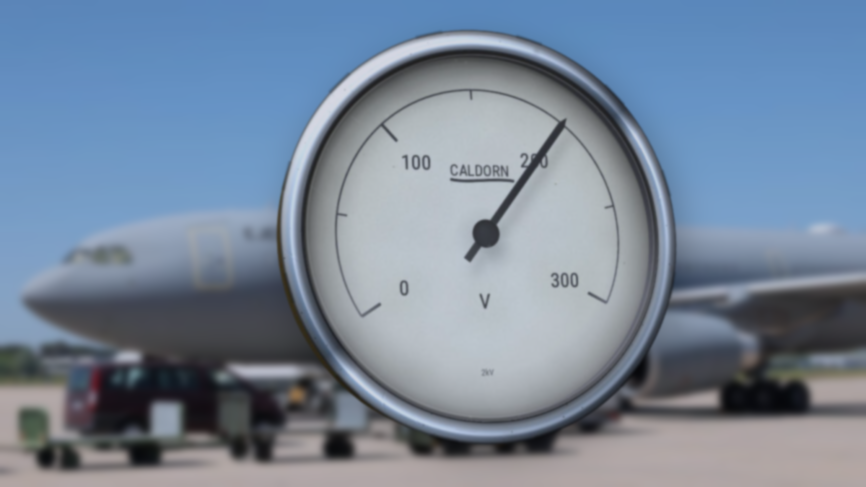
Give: 200 V
